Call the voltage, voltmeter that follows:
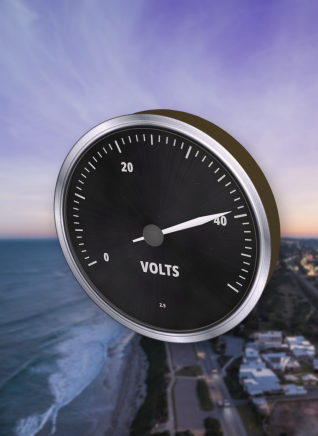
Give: 39 V
